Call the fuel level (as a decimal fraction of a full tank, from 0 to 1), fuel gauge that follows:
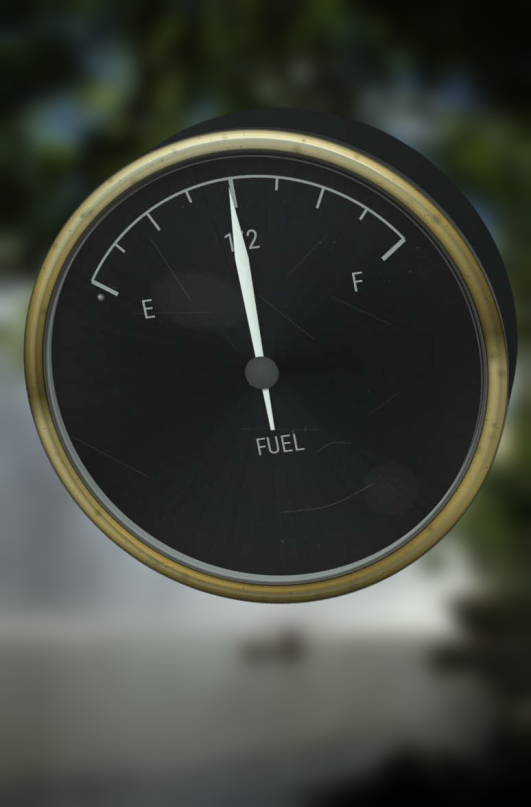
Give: 0.5
